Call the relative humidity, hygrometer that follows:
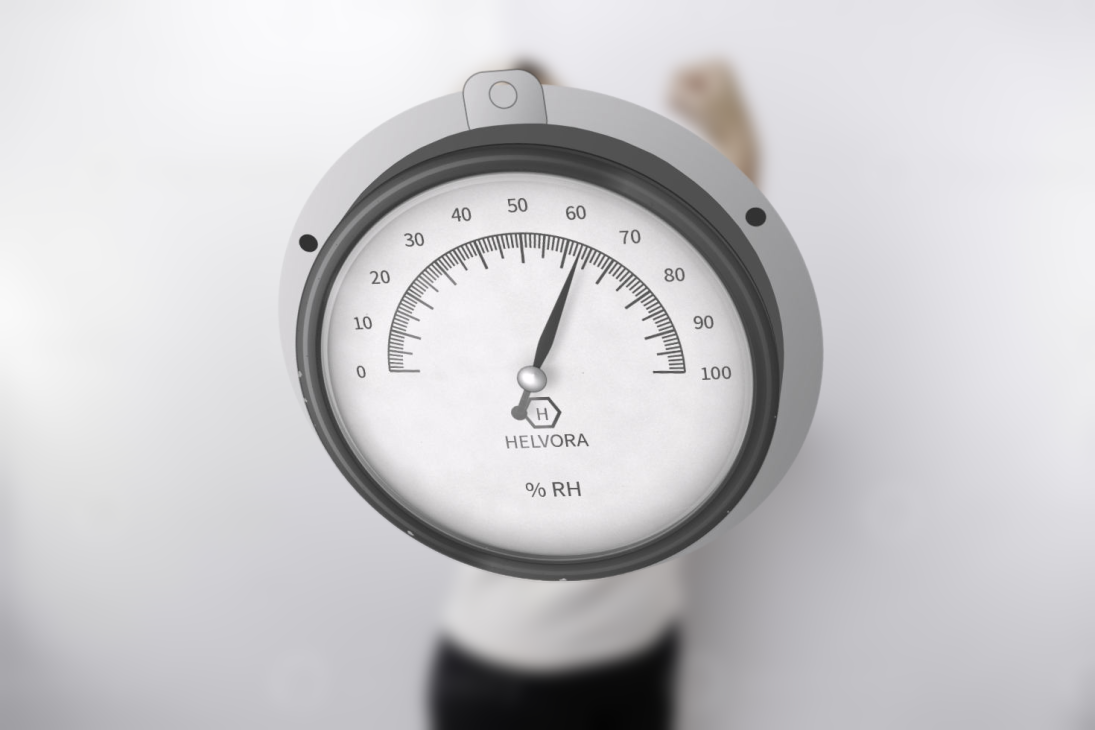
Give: 63 %
